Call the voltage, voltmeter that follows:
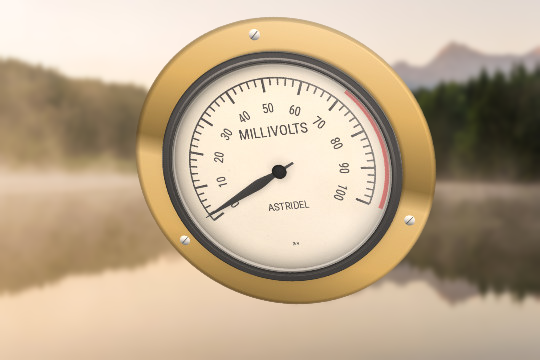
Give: 2 mV
